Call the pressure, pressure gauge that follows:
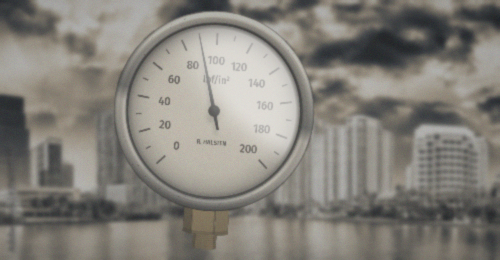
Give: 90 psi
